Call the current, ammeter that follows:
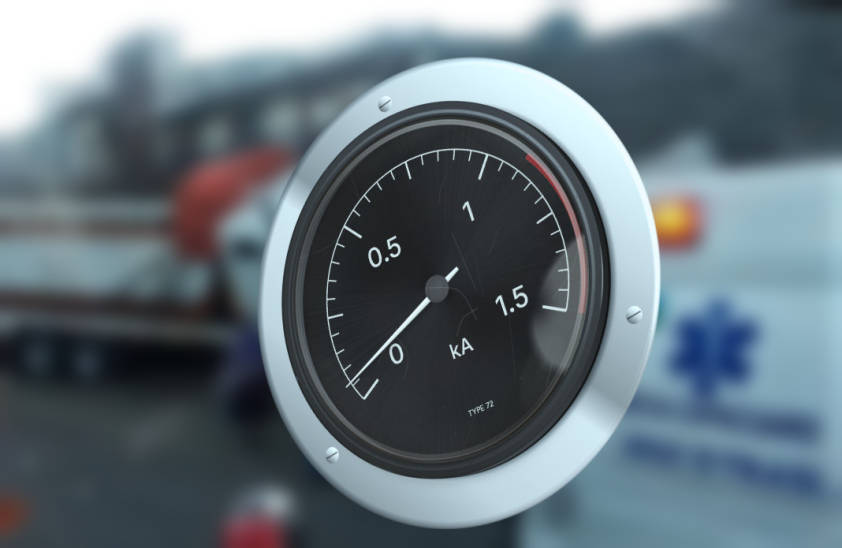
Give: 0.05 kA
